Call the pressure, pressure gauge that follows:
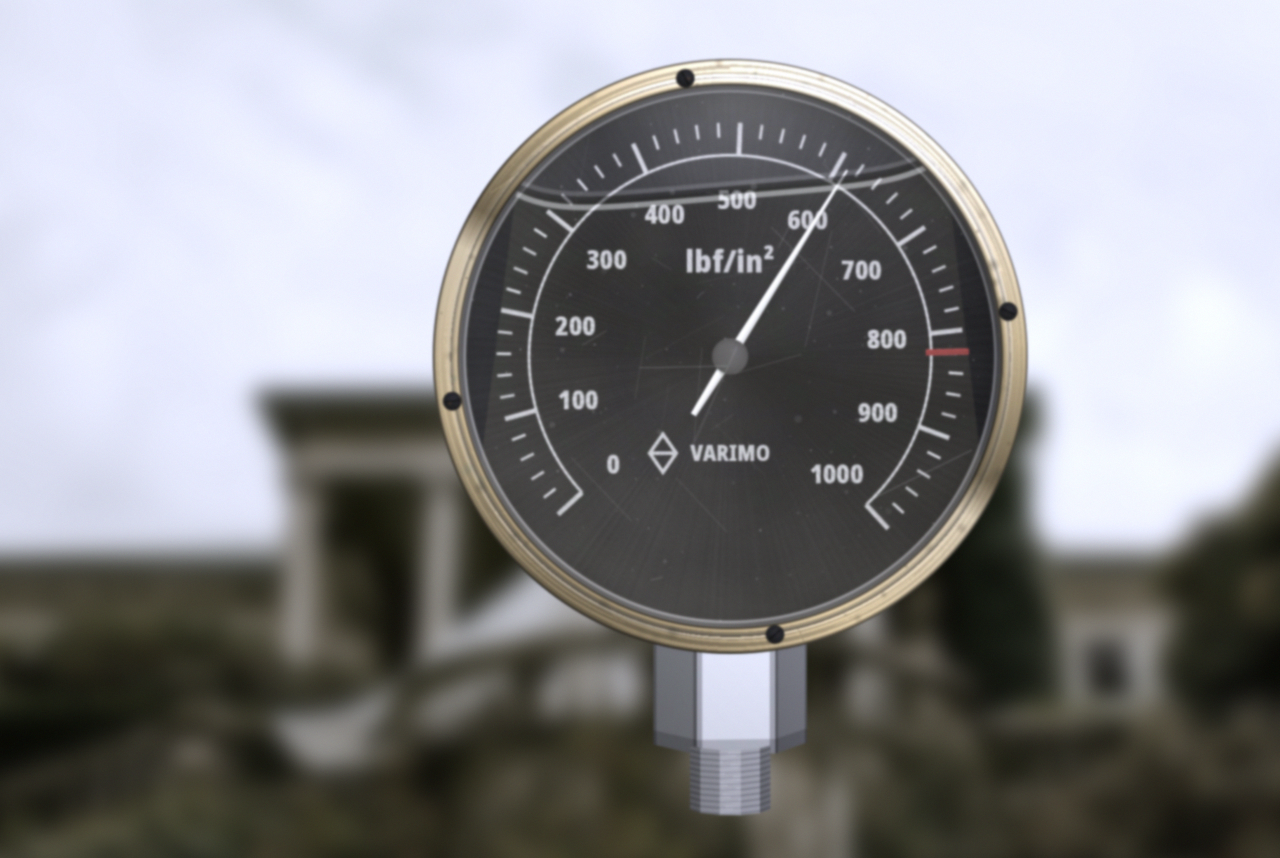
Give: 610 psi
